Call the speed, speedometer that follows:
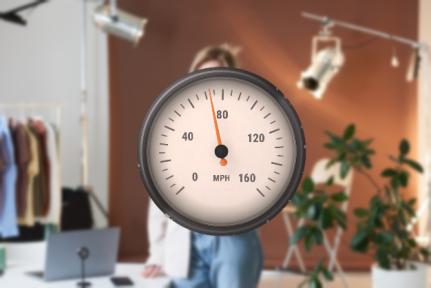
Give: 72.5 mph
